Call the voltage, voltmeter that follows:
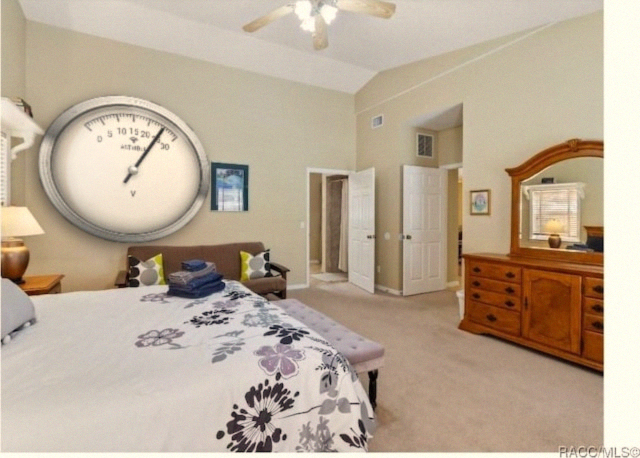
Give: 25 V
